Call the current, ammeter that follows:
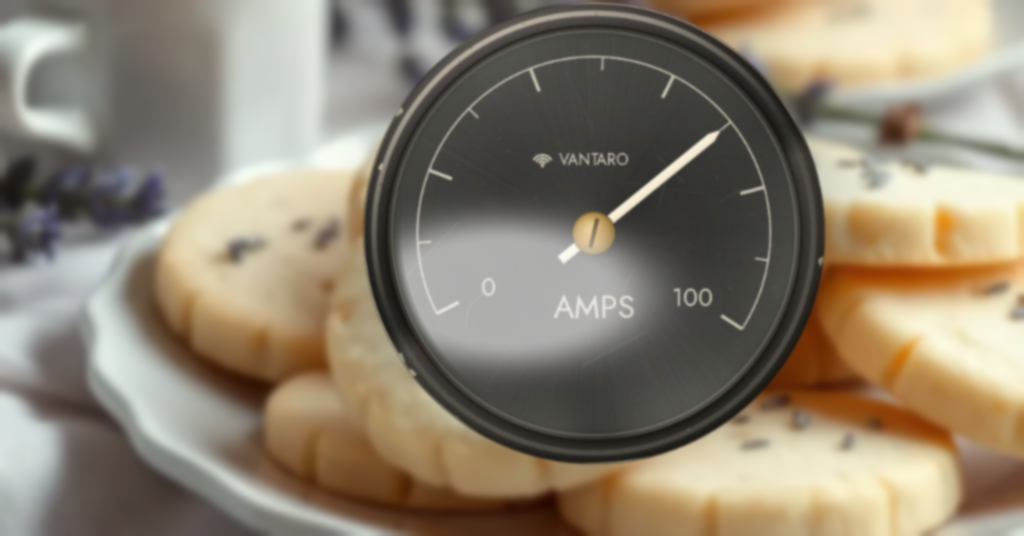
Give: 70 A
